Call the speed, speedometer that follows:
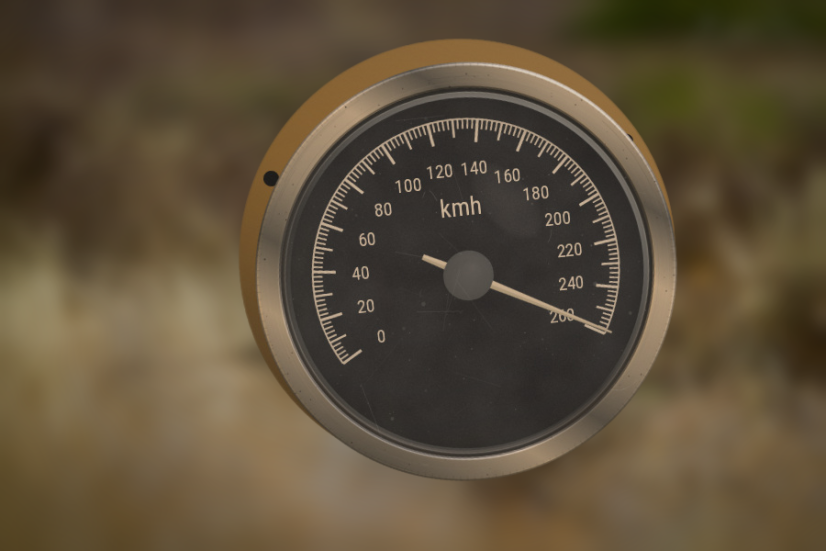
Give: 258 km/h
